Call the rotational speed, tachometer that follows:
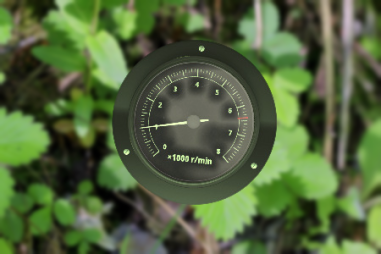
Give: 1000 rpm
